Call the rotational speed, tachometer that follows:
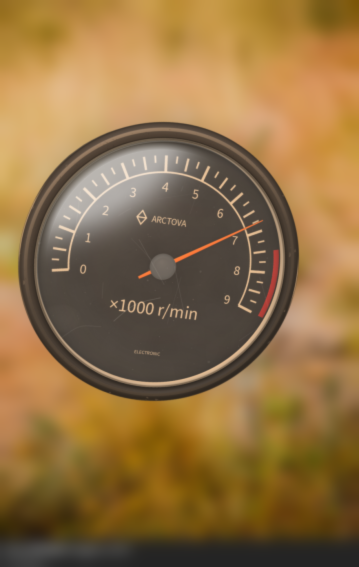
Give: 6750 rpm
